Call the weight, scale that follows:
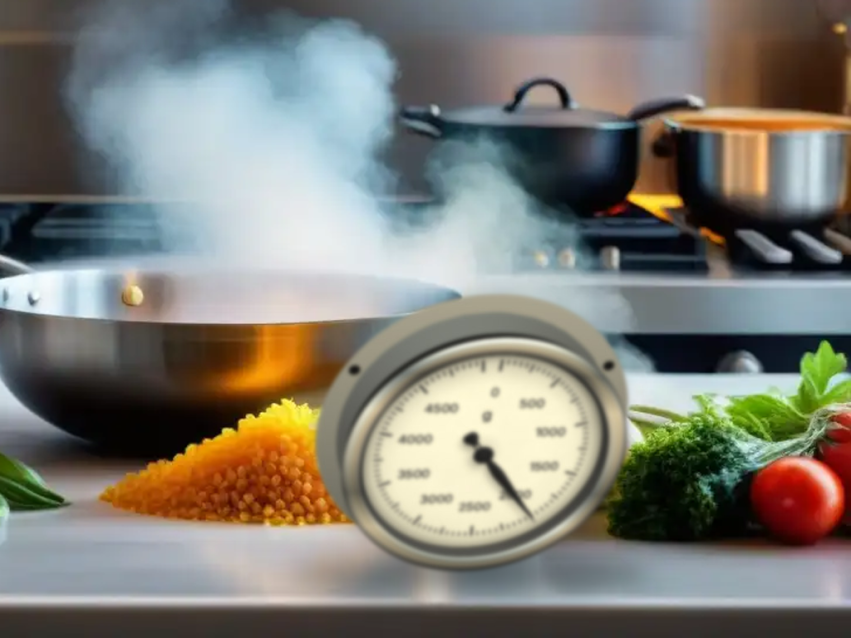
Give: 2000 g
